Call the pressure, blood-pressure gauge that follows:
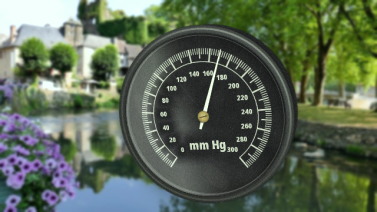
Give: 170 mmHg
